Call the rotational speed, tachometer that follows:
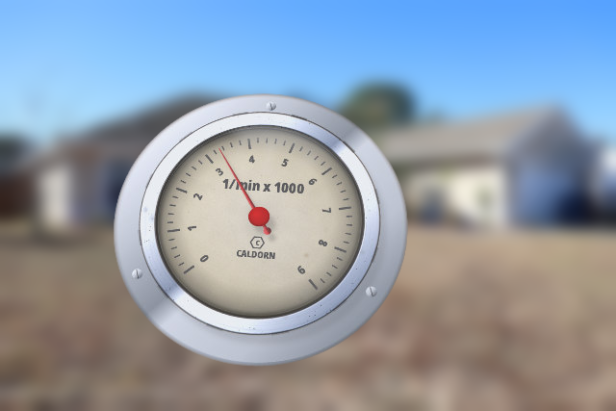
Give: 3300 rpm
